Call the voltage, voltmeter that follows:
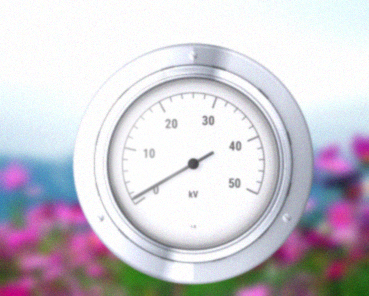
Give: 1 kV
